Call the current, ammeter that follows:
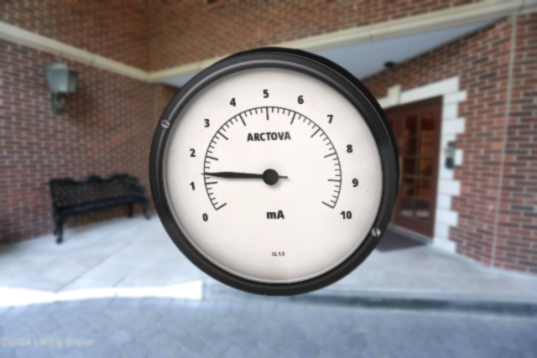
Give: 1.4 mA
